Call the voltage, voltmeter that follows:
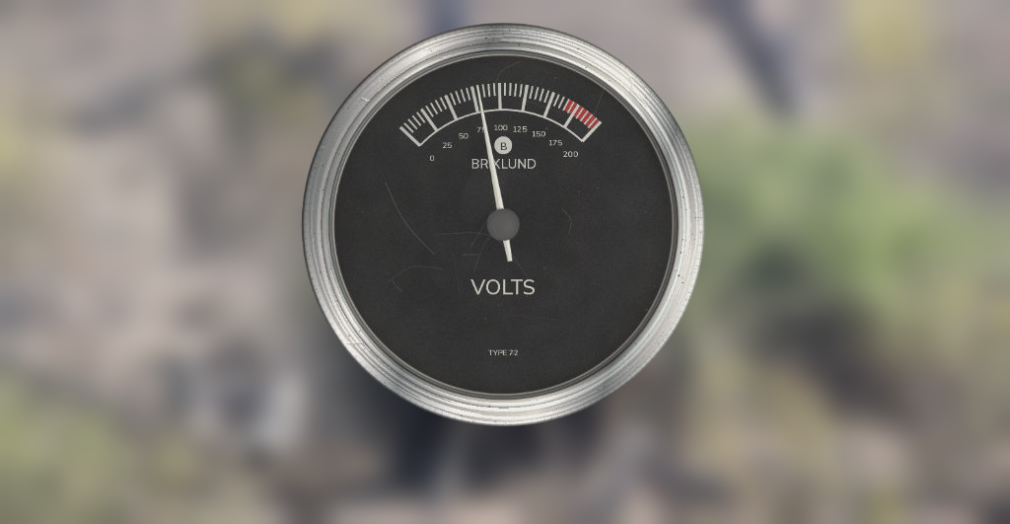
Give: 80 V
